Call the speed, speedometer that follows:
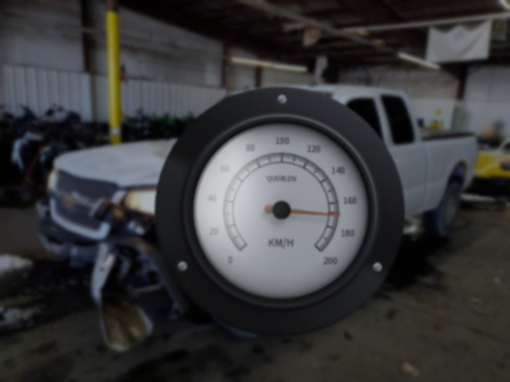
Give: 170 km/h
